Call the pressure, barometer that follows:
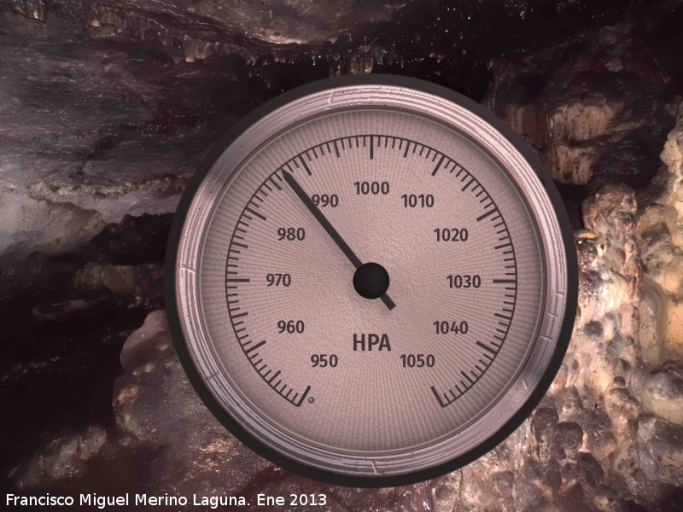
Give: 987 hPa
